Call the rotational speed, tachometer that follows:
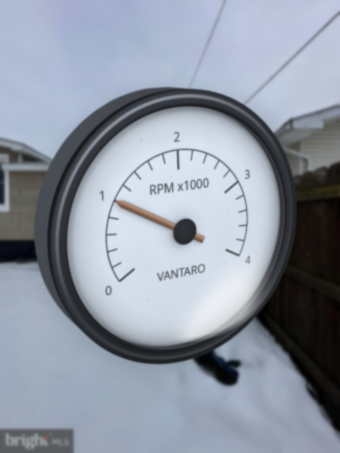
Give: 1000 rpm
